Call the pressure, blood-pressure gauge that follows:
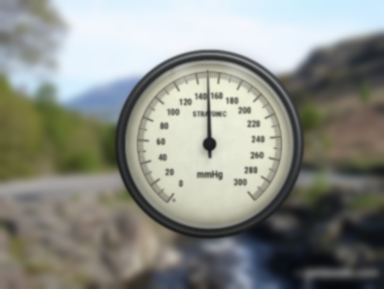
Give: 150 mmHg
